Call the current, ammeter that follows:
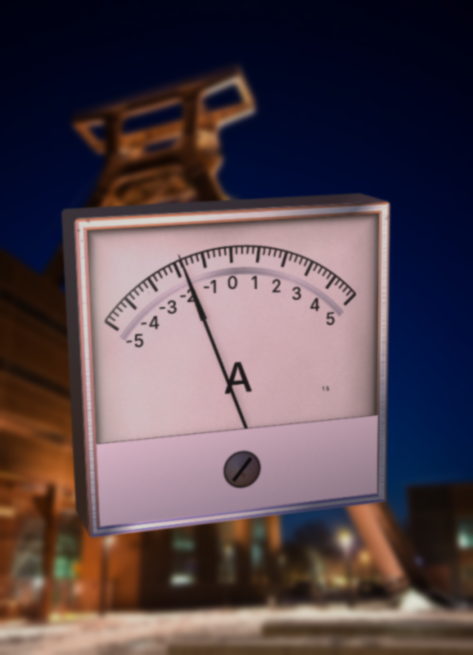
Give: -1.8 A
